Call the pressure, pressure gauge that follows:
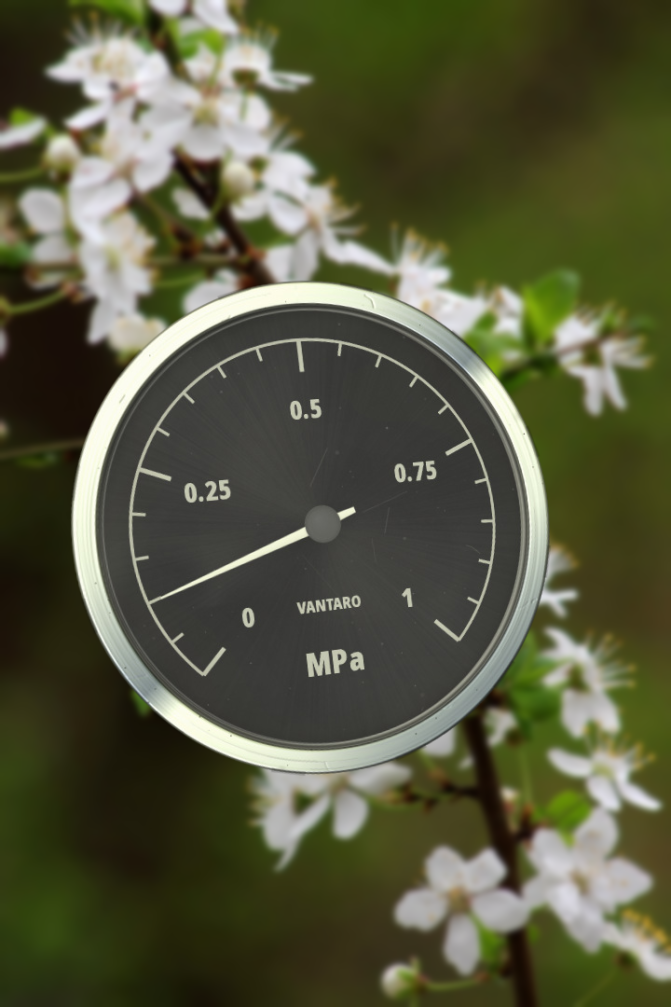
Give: 0.1 MPa
